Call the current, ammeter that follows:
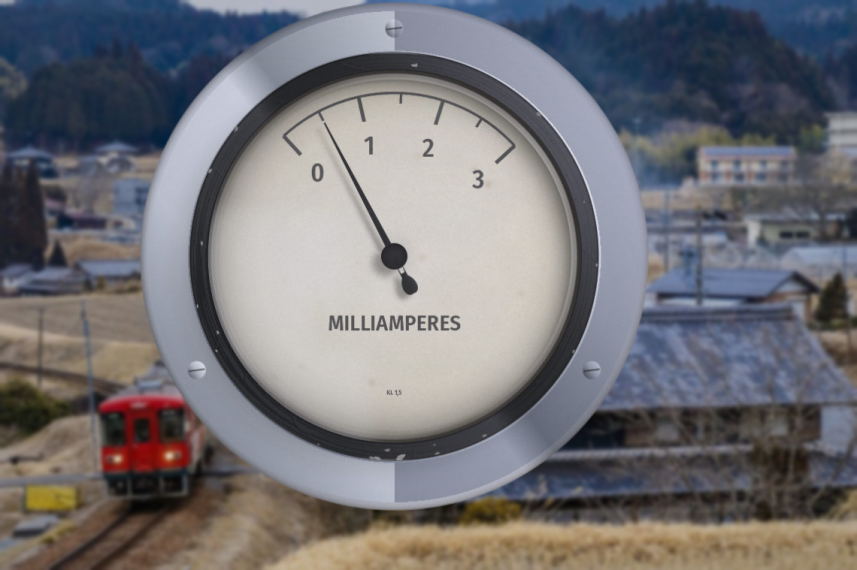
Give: 0.5 mA
